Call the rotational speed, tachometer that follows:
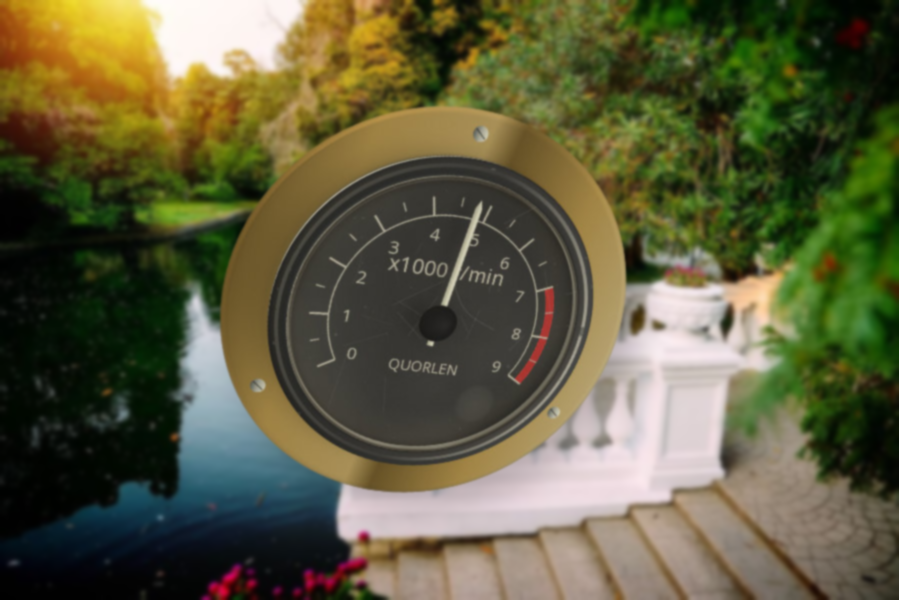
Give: 4750 rpm
